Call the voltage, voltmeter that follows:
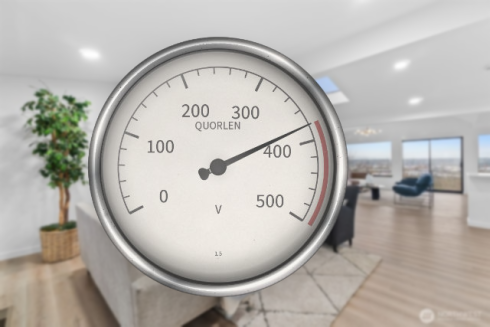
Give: 380 V
